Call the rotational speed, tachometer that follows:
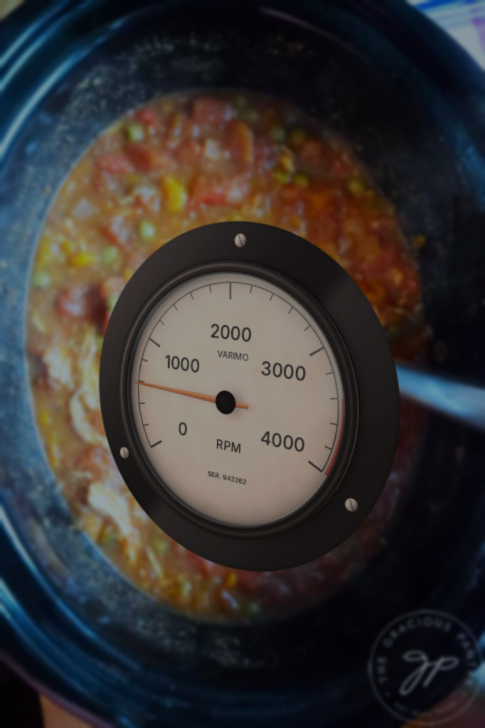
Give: 600 rpm
